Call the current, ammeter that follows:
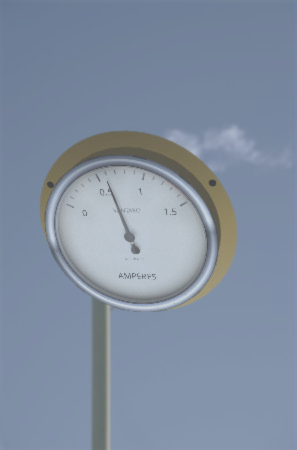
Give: 0.6 A
